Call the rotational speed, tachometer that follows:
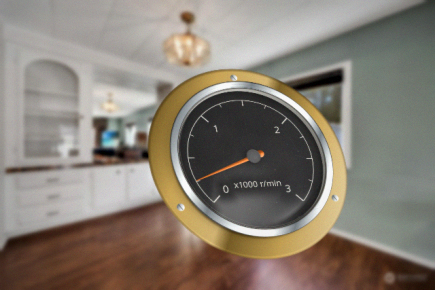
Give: 250 rpm
